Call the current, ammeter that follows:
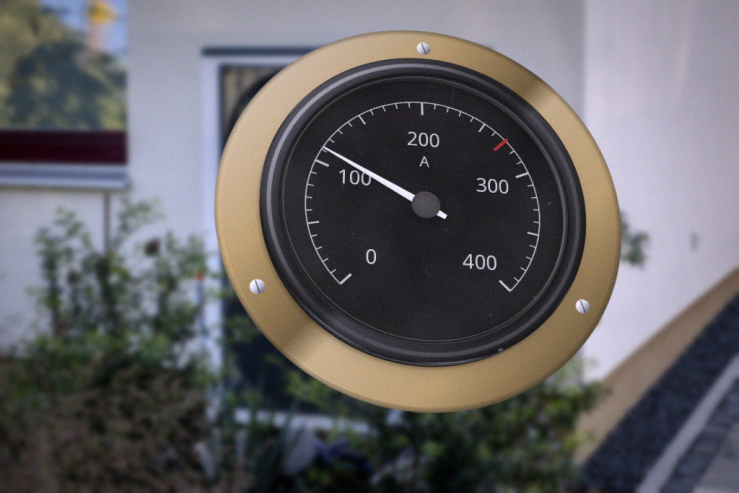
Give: 110 A
